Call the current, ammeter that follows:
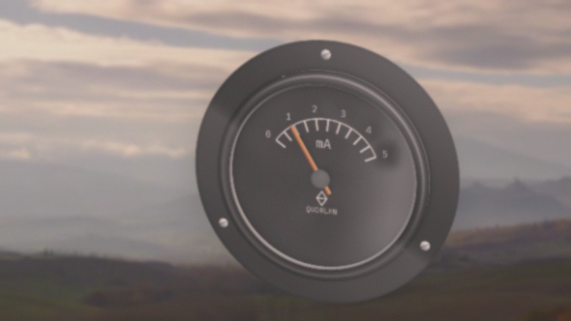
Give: 1 mA
